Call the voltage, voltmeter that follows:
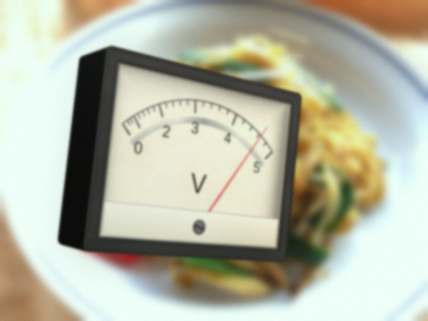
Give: 4.6 V
